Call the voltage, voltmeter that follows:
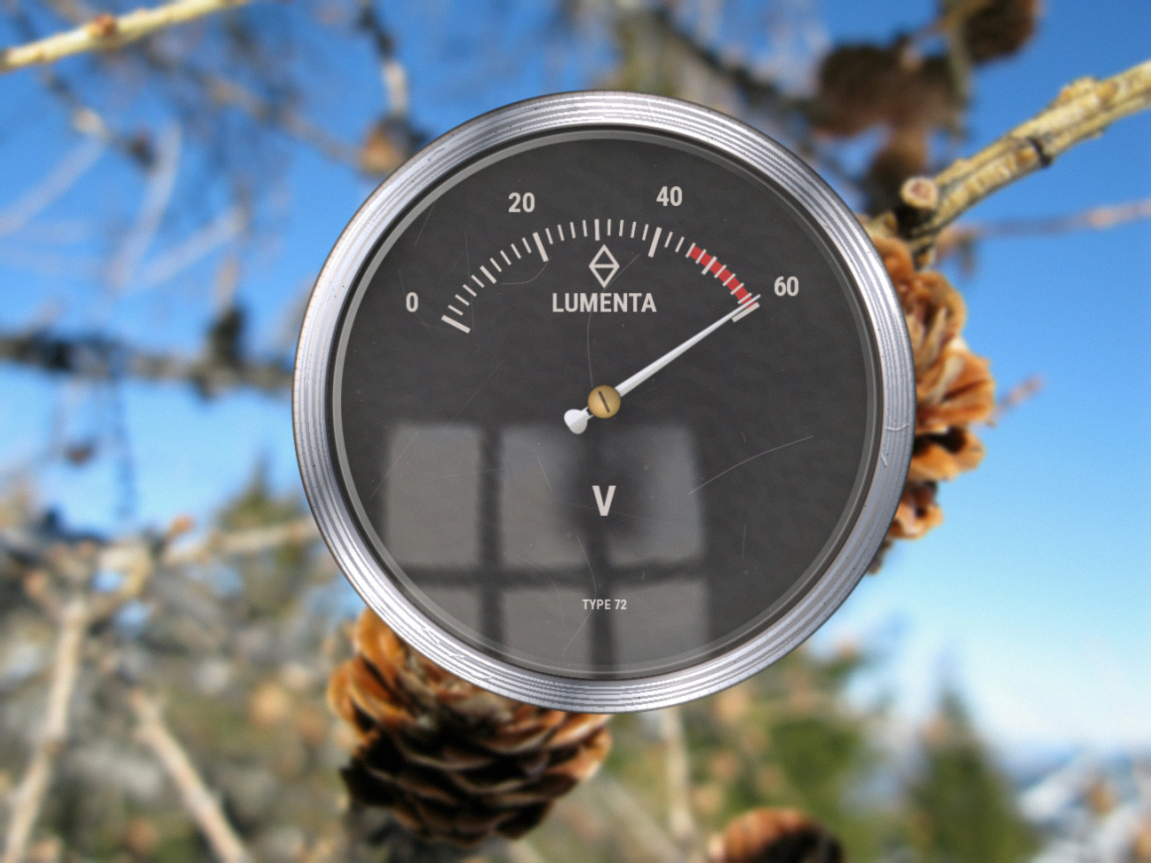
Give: 59 V
